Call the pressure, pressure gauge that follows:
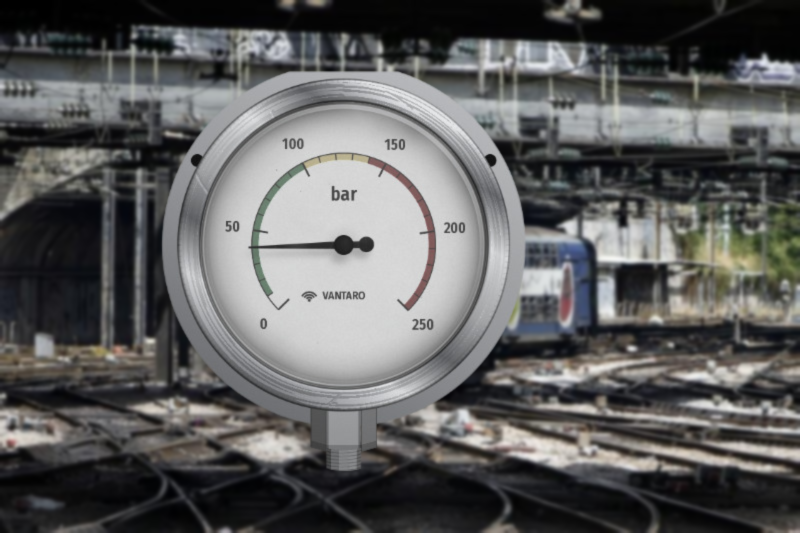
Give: 40 bar
